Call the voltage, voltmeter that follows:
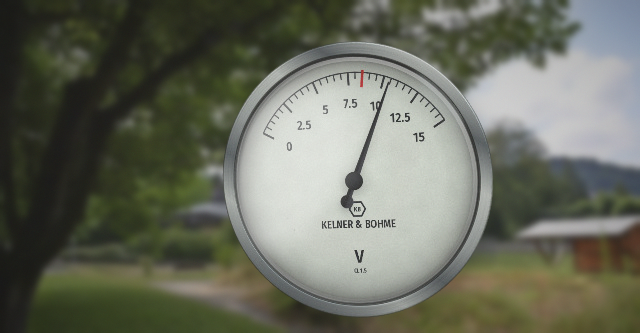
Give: 10.5 V
